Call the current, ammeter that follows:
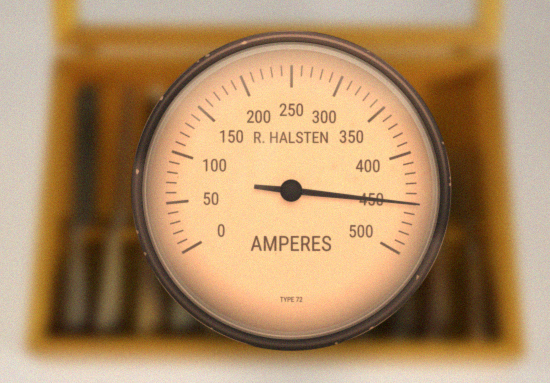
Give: 450 A
